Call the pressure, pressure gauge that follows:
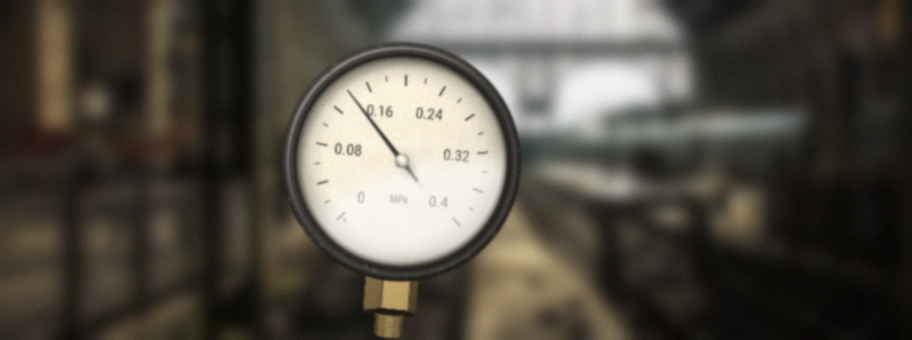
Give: 0.14 MPa
